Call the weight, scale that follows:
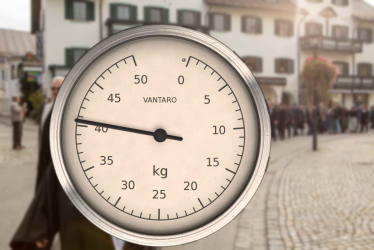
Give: 40.5 kg
